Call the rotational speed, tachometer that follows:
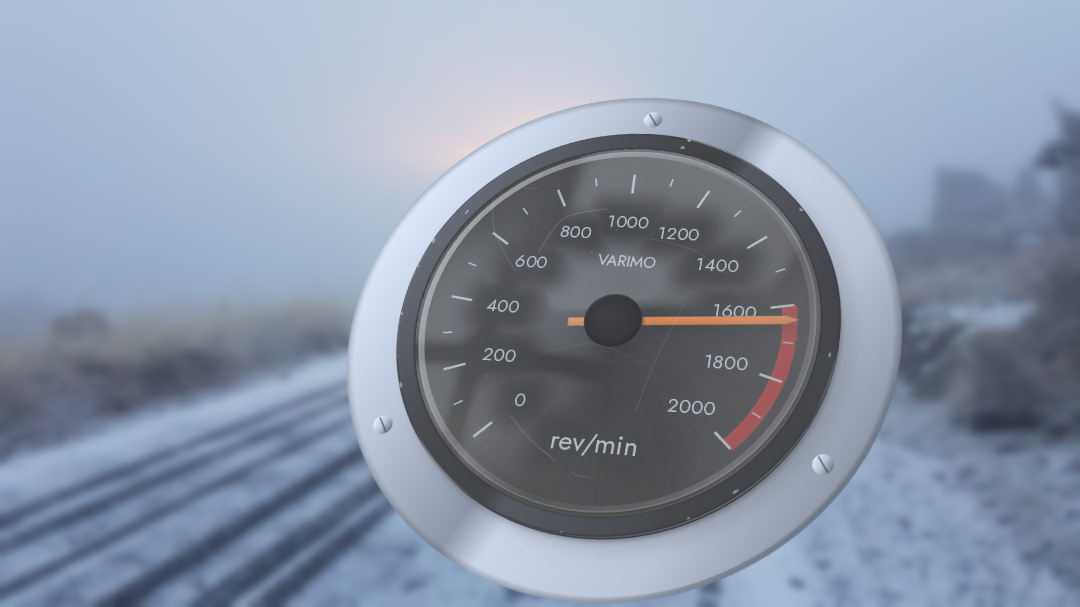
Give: 1650 rpm
